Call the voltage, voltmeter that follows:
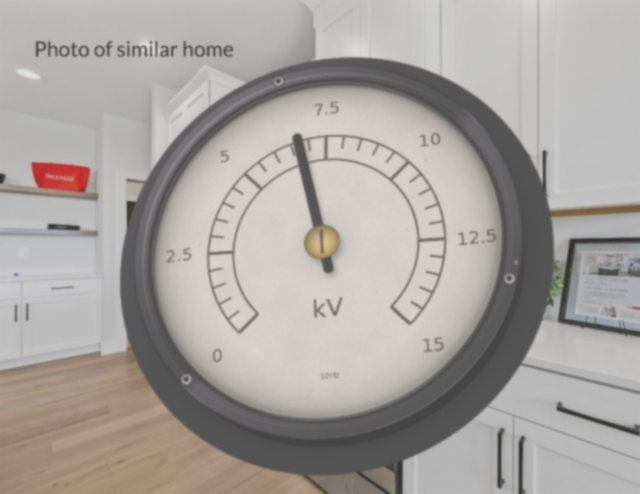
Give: 6.75 kV
